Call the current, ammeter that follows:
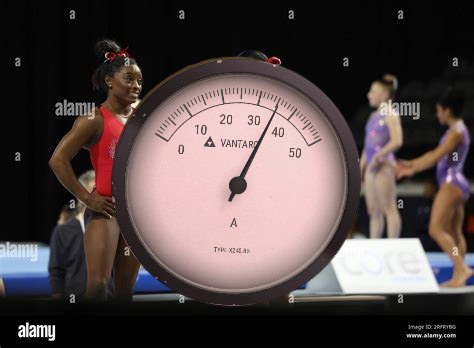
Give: 35 A
